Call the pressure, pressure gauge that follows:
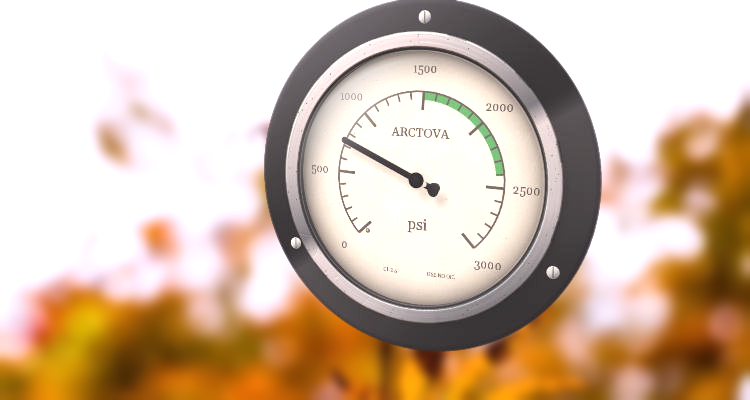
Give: 750 psi
